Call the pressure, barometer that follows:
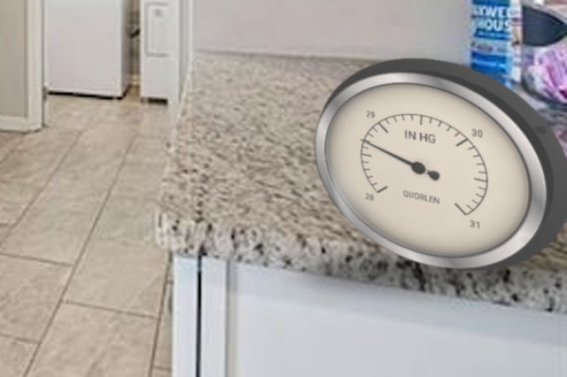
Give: 28.7 inHg
